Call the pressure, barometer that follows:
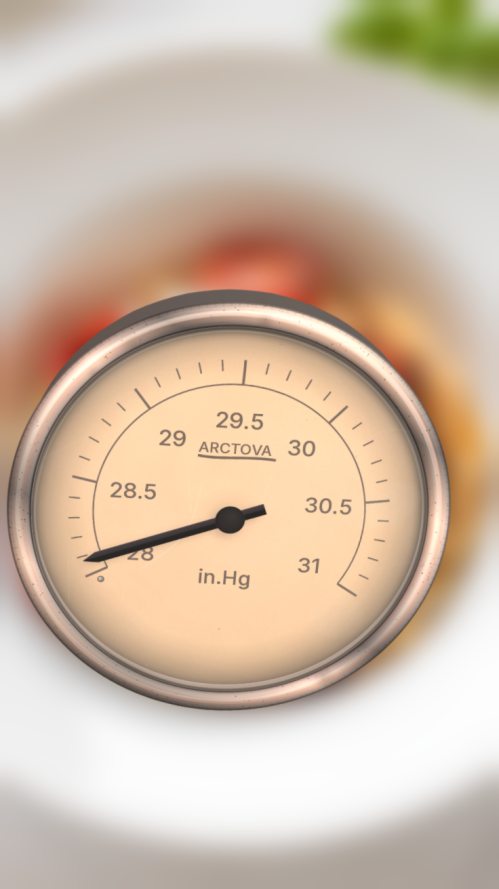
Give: 28.1 inHg
